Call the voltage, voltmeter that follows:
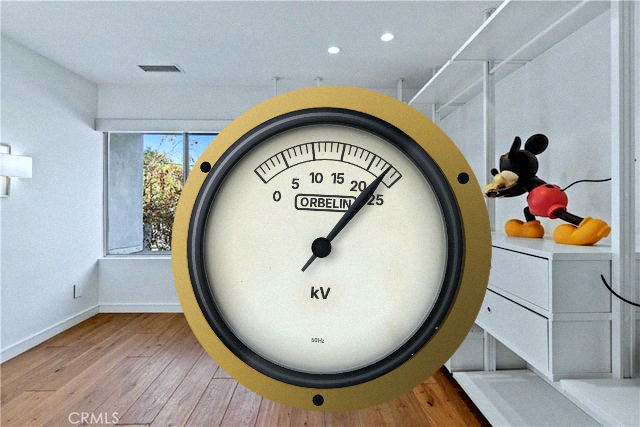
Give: 23 kV
